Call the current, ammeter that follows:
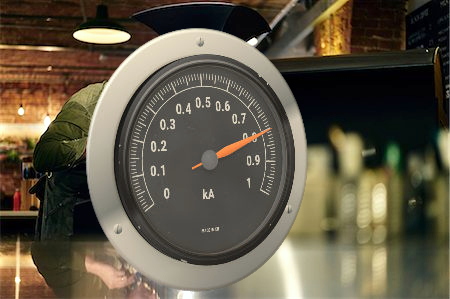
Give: 0.8 kA
